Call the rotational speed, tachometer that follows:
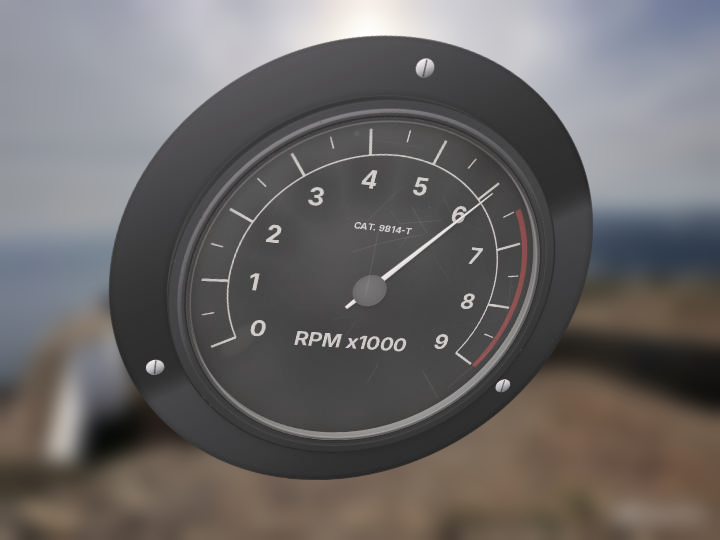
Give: 6000 rpm
